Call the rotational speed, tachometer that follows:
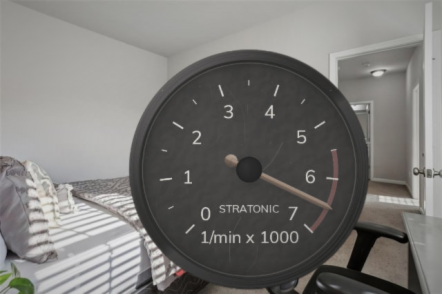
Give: 6500 rpm
